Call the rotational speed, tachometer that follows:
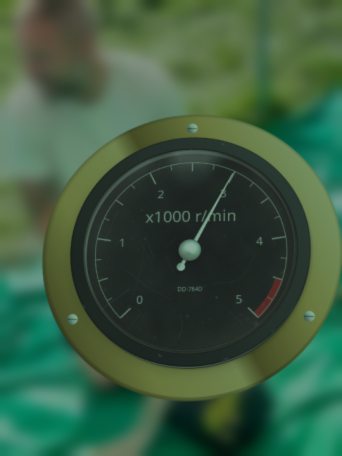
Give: 3000 rpm
